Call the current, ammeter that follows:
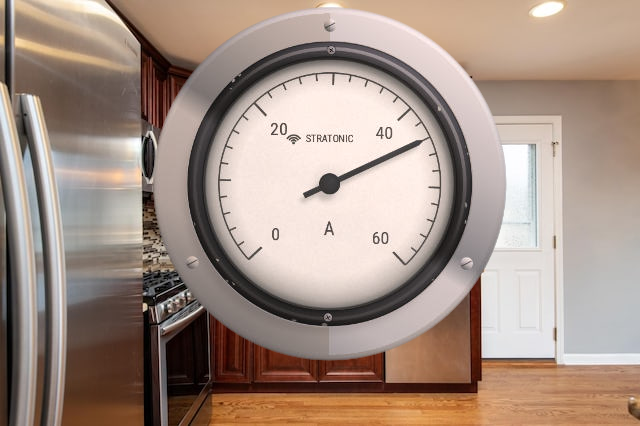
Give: 44 A
